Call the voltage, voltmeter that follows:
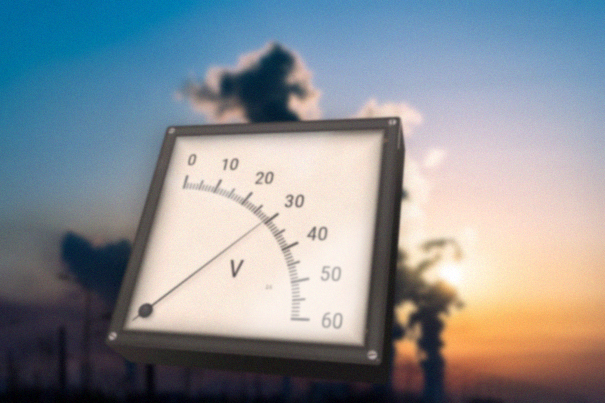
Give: 30 V
